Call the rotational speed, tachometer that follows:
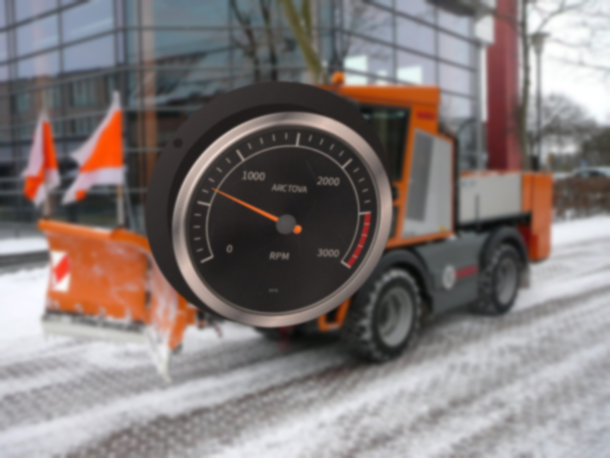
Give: 650 rpm
